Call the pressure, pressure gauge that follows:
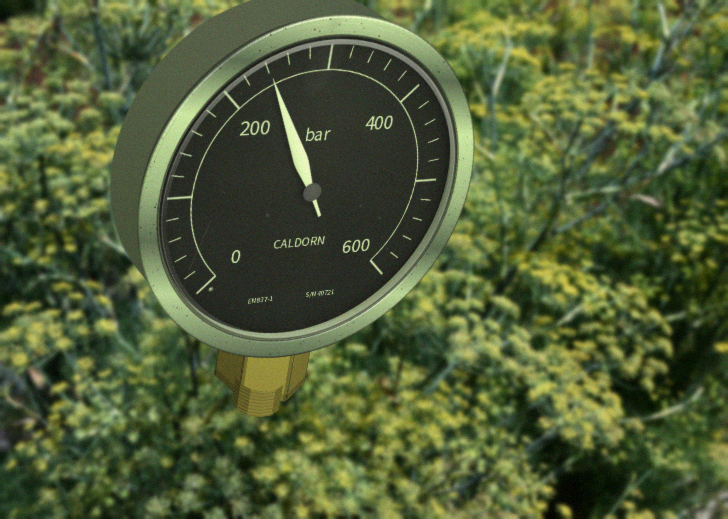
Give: 240 bar
